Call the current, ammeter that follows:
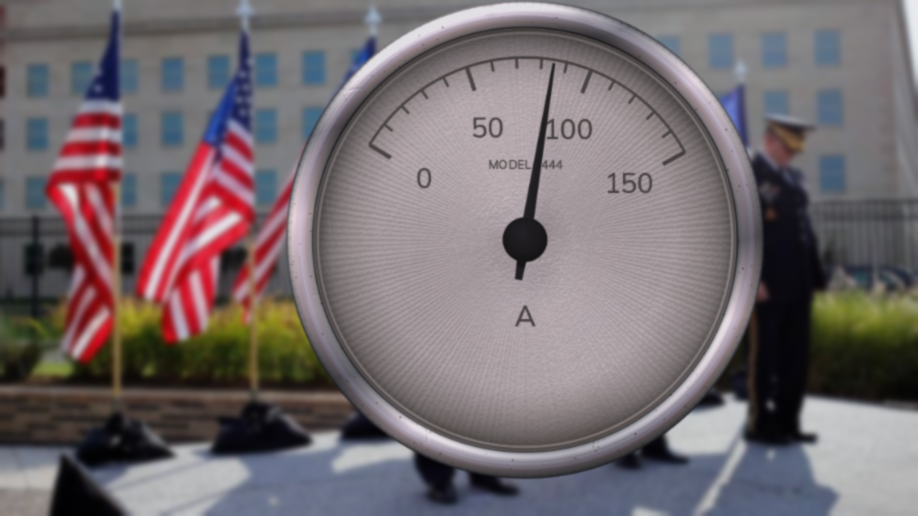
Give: 85 A
